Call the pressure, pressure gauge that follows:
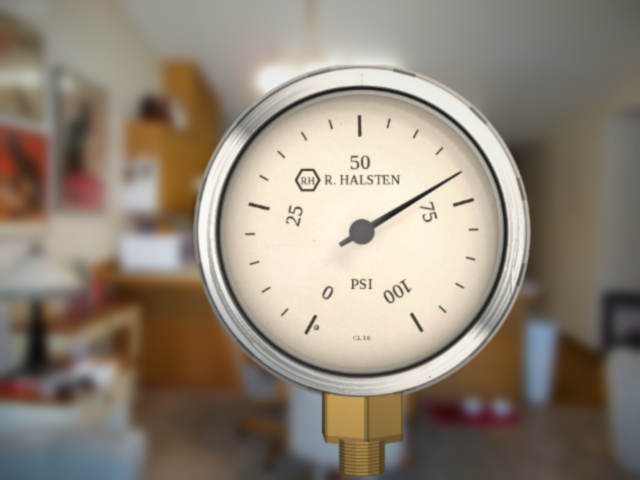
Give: 70 psi
